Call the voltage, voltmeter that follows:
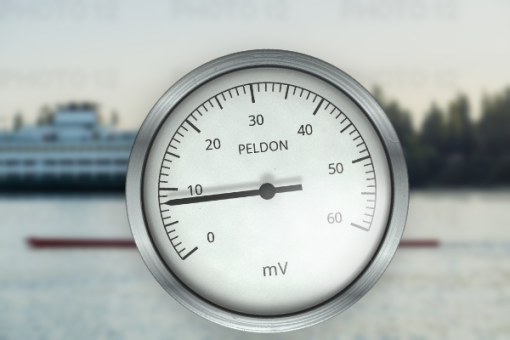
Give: 8 mV
